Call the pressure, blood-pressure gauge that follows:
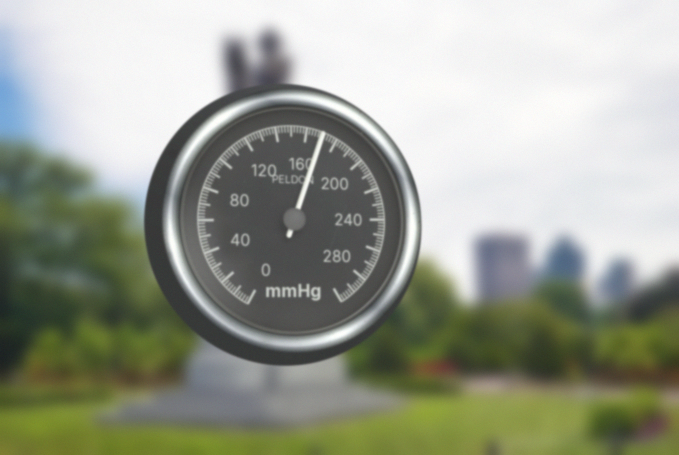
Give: 170 mmHg
